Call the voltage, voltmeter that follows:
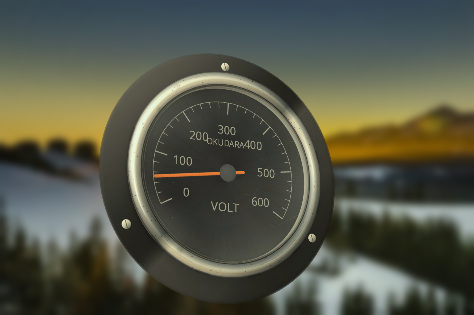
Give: 50 V
